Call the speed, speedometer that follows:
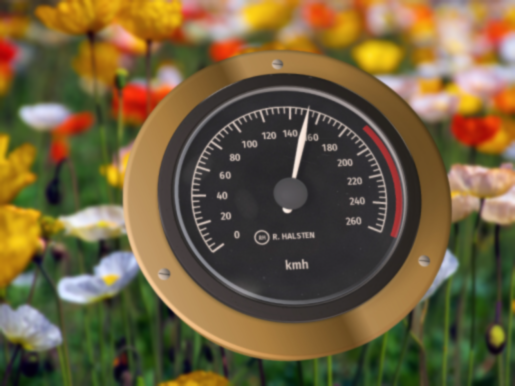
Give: 152 km/h
